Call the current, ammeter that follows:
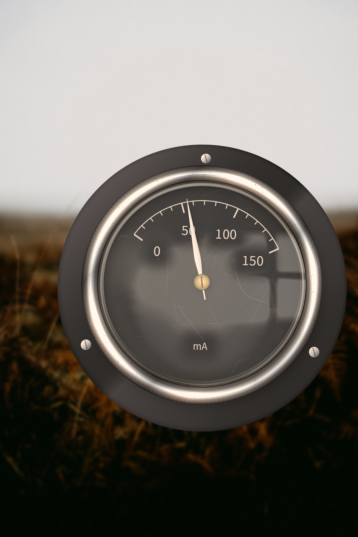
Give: 55 mA
